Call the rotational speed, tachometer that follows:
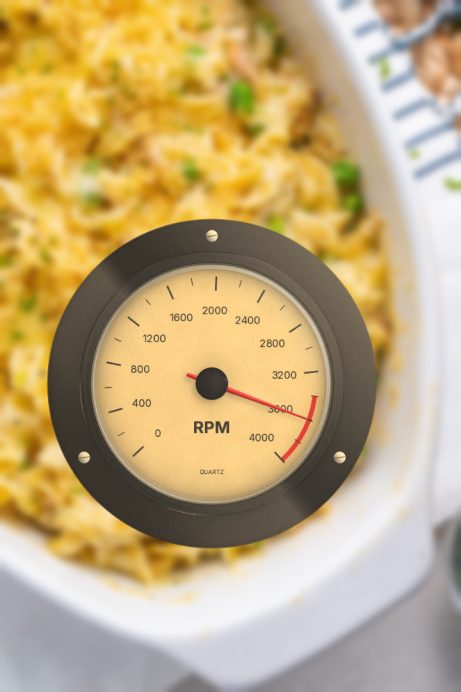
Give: 3600 rpm
